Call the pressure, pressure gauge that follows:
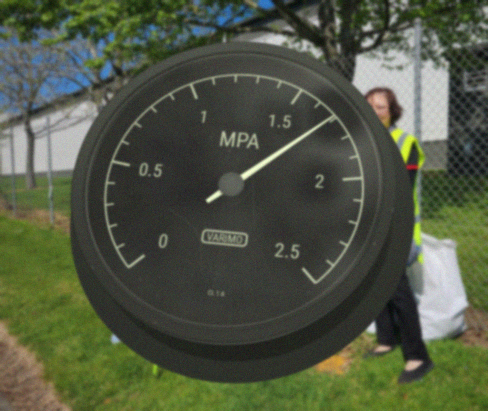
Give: 1.7 MPa
